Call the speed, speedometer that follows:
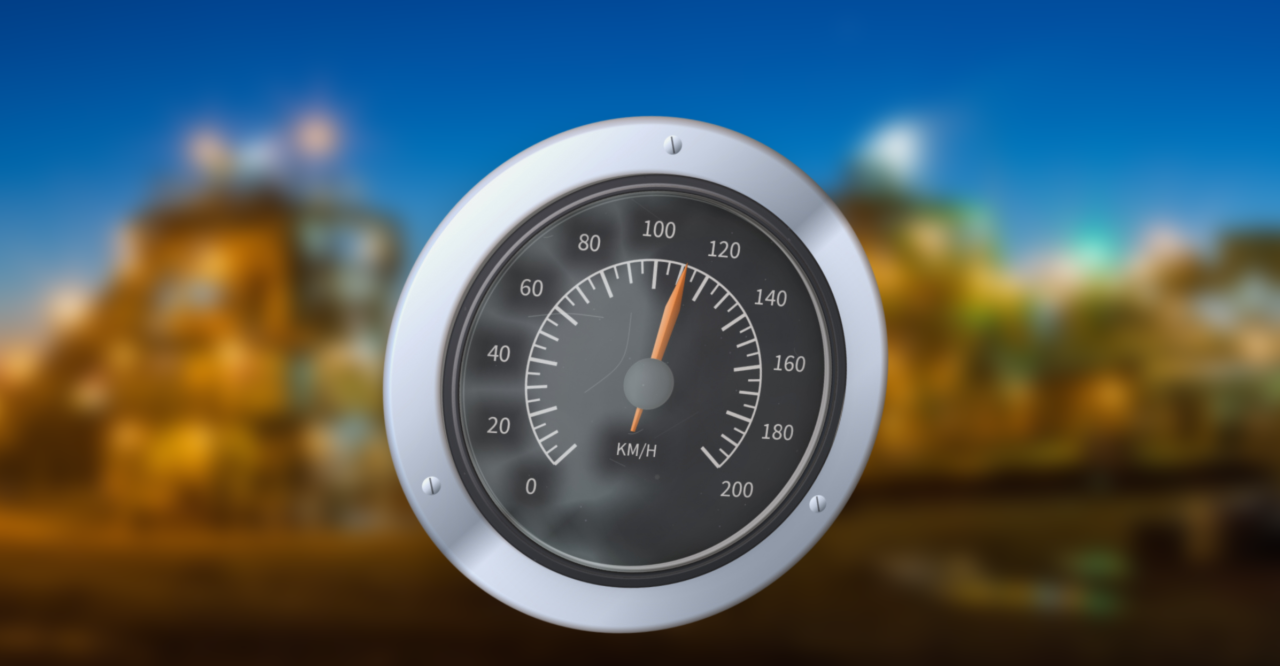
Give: 110 km/h
